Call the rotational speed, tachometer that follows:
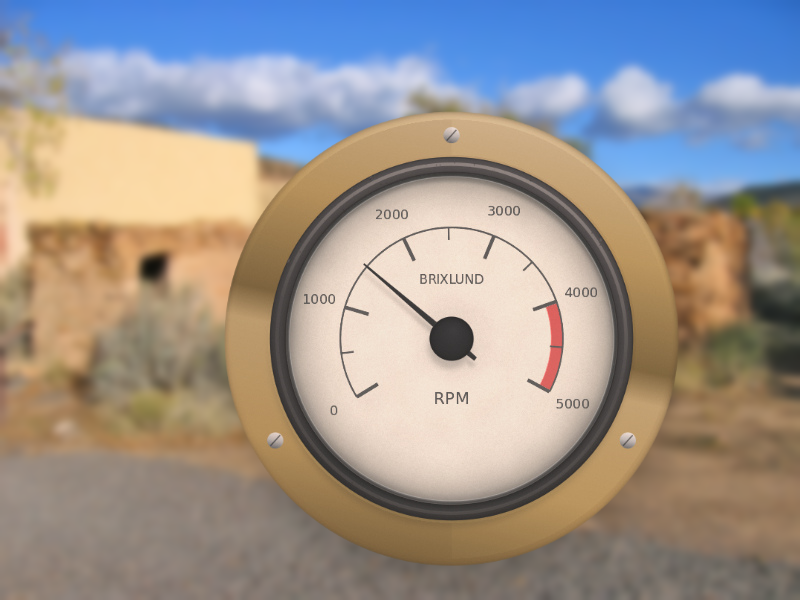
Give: 1500 rpm
